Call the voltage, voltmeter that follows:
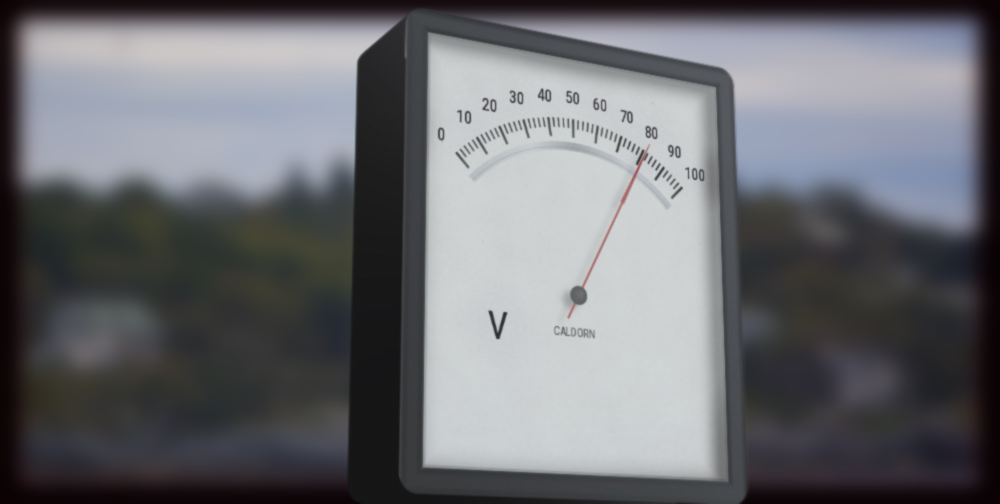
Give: 80 V
